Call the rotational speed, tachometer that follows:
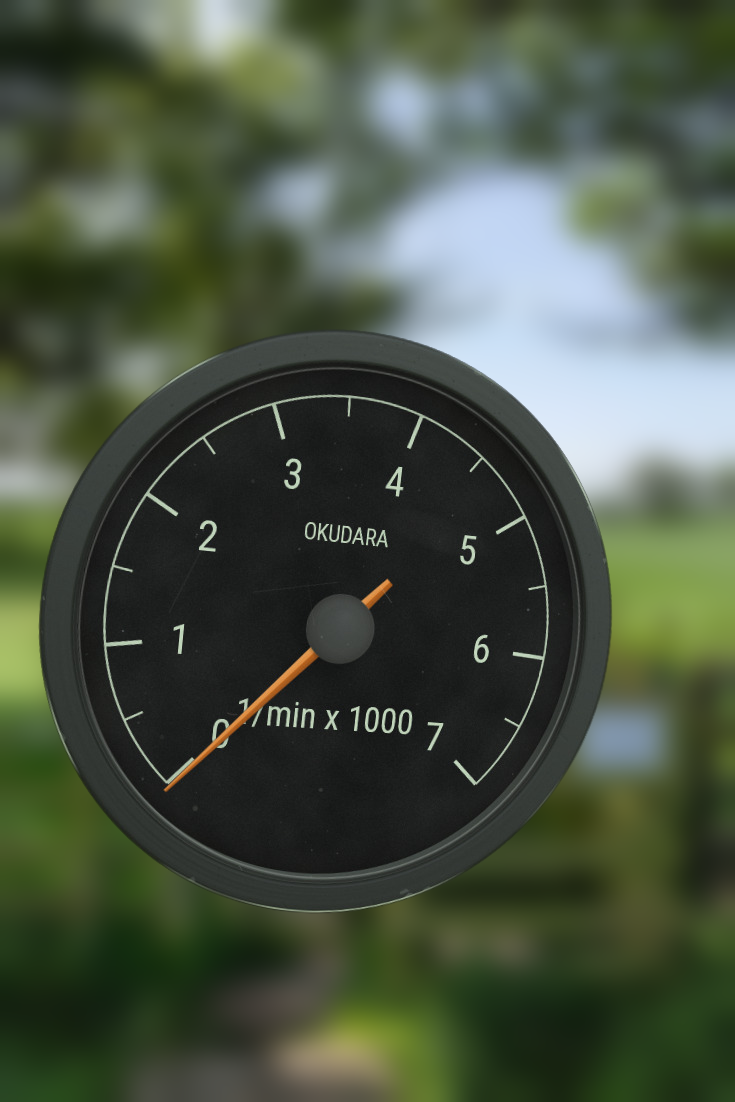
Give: 0 rpm
